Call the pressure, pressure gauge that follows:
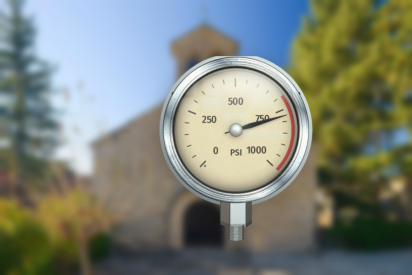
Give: 775 psi
